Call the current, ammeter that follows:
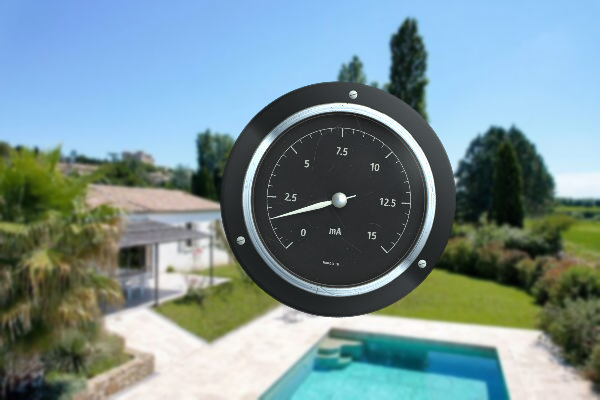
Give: 1.5 mA
